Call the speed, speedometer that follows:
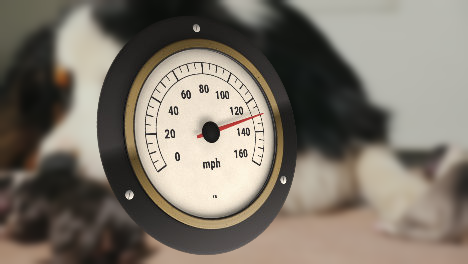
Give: 130 mph
